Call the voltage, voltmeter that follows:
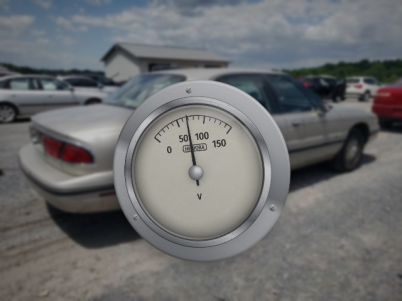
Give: 70 V
